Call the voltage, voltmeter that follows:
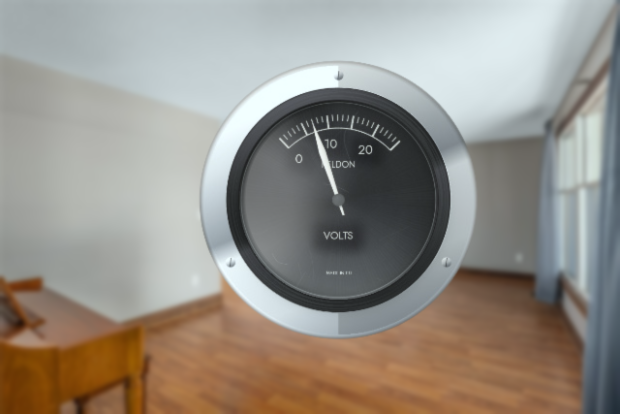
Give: 7 V
